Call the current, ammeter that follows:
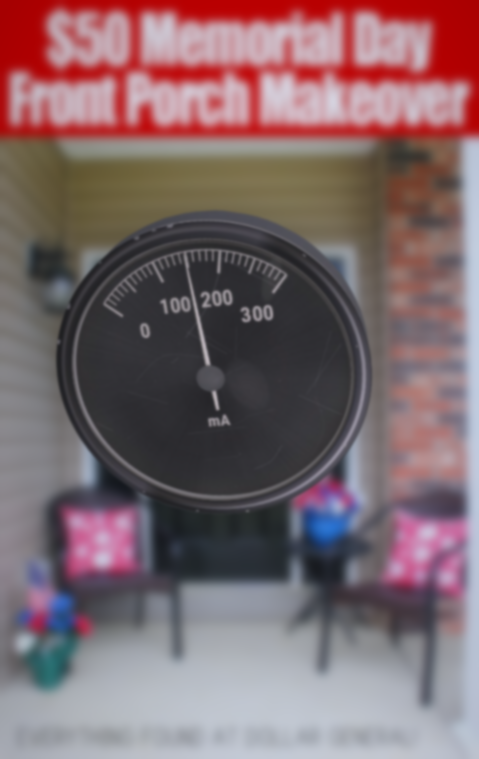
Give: 150 mA
